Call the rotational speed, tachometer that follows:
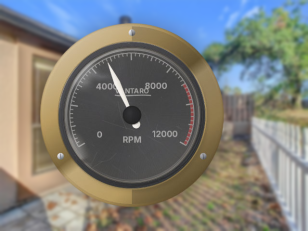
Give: 4800 rpm
